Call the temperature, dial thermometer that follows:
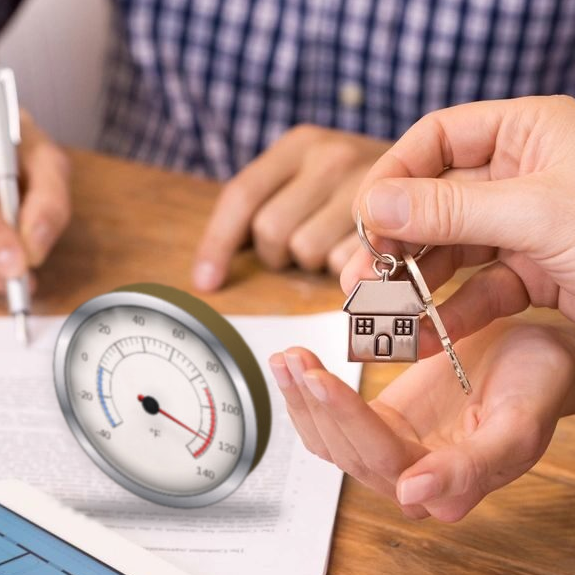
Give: 120 °F
